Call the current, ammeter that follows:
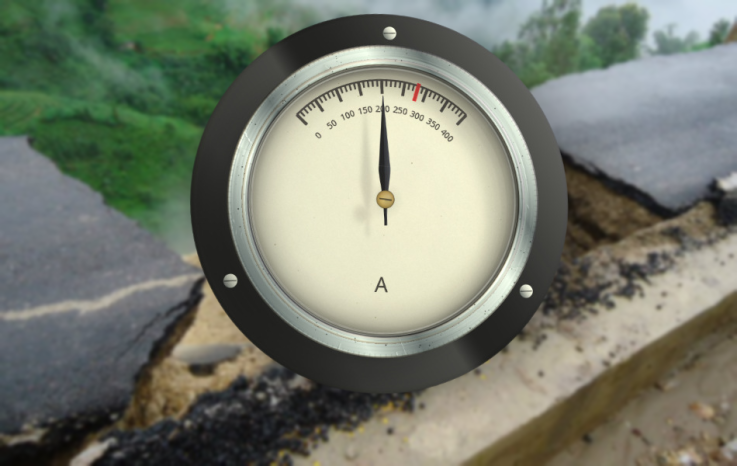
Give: 200 A
